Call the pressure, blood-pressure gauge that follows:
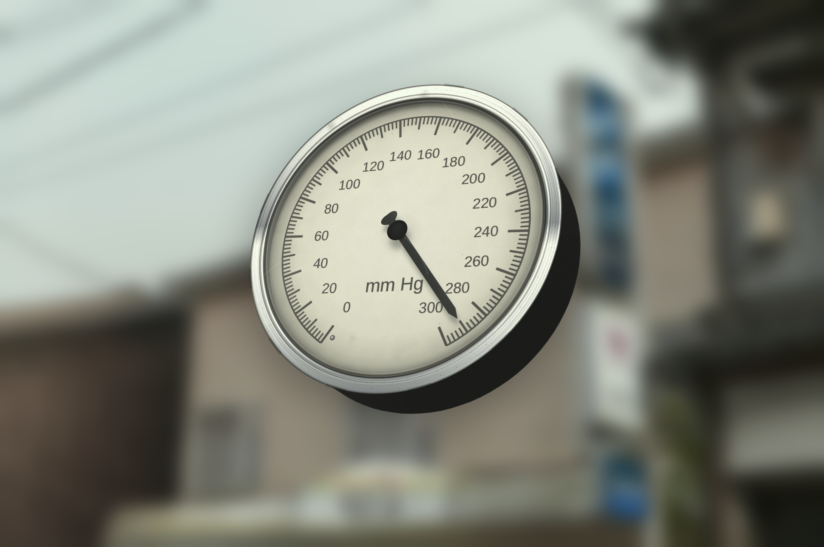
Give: 290 mmHg
